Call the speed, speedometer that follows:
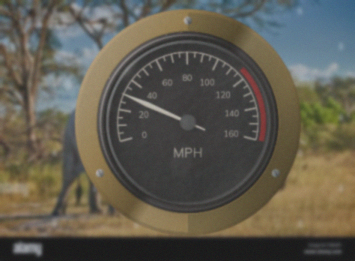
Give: 30 mph
